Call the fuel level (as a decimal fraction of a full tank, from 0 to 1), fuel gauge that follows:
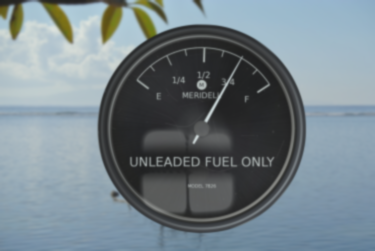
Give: 0.75
